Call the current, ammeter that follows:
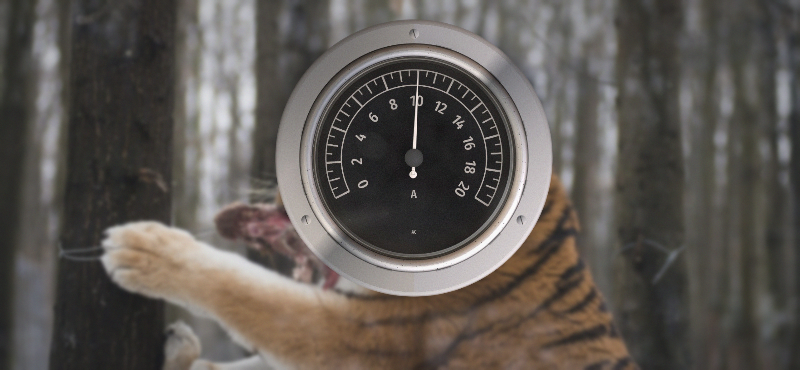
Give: 10 A
